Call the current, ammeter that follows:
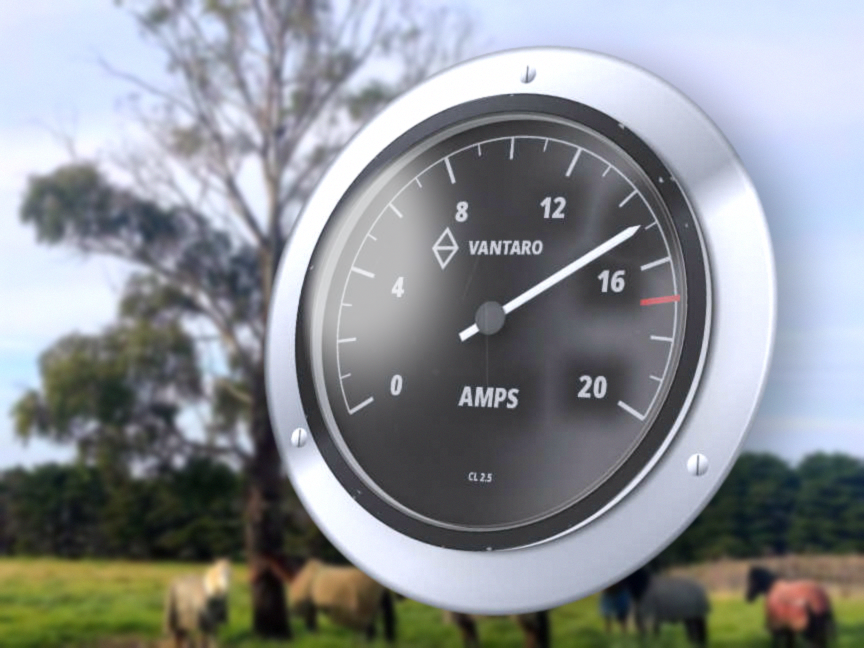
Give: 15 A
